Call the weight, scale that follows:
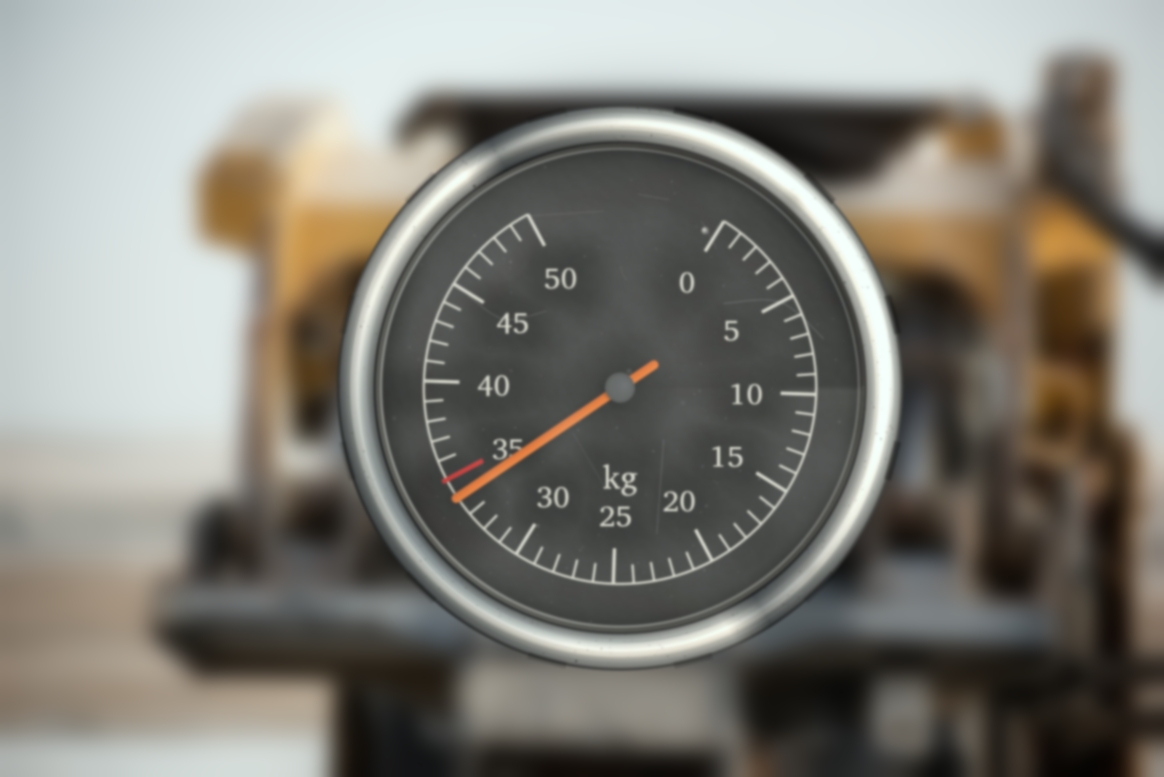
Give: 34 kg
